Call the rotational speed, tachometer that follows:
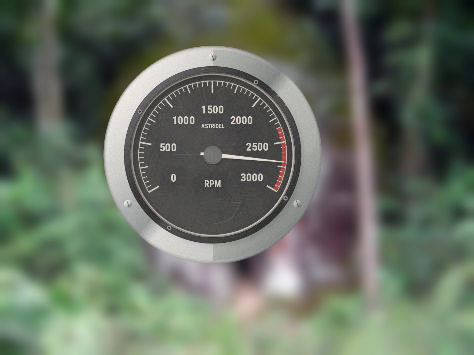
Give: 2700 rpm
